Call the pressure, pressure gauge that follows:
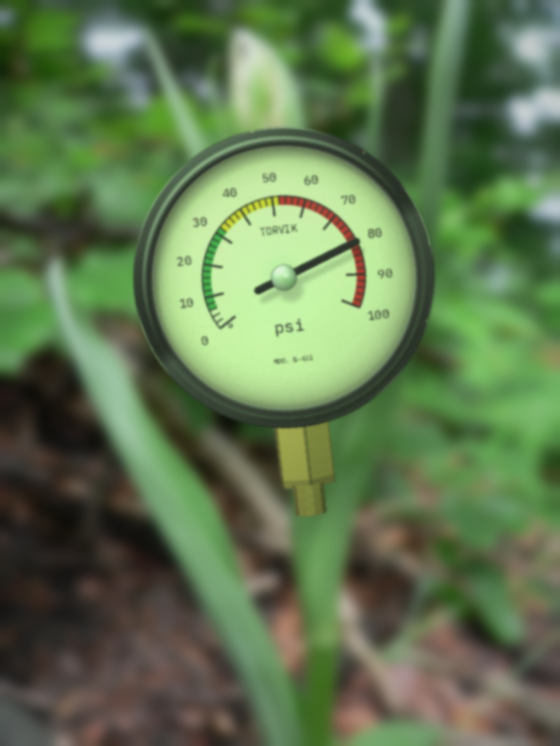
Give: 80 psi
